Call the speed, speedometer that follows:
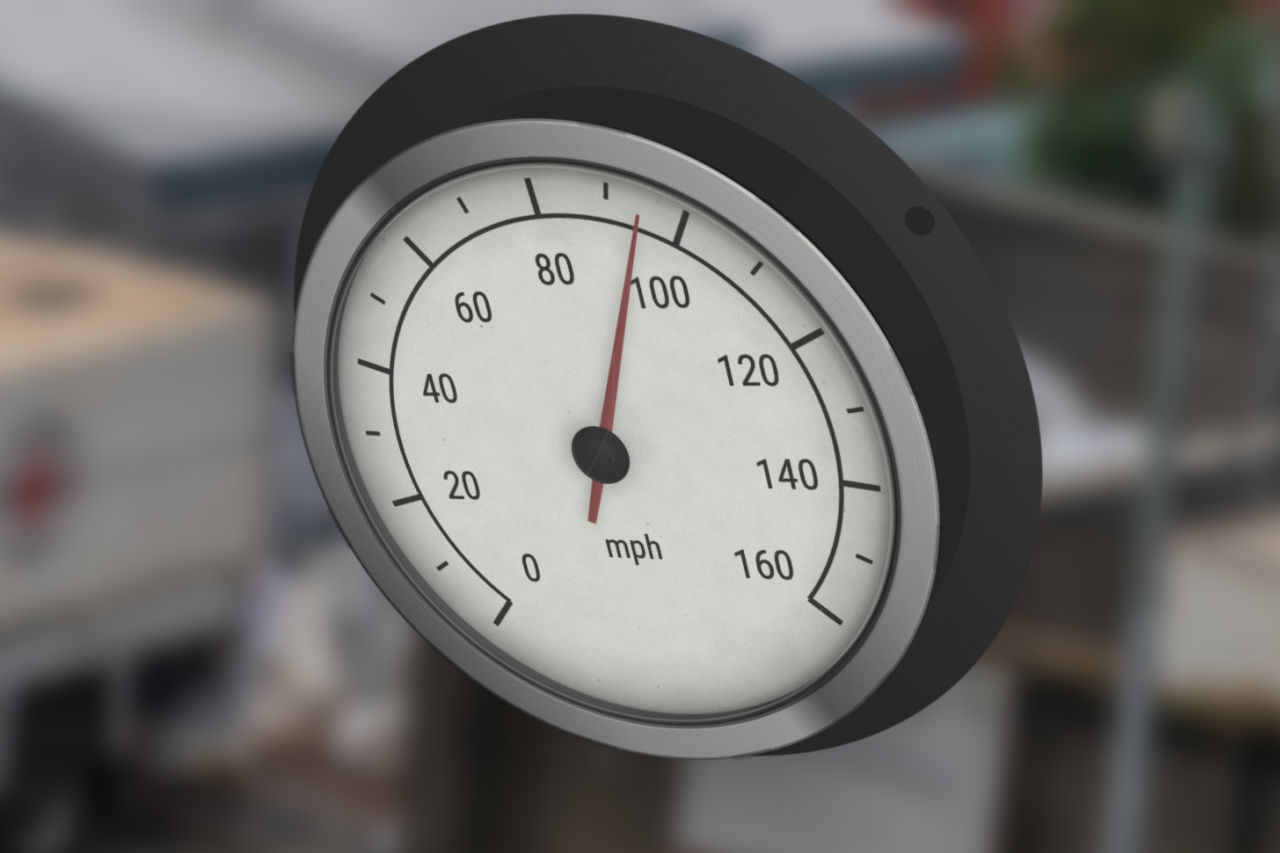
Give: 95 mph
